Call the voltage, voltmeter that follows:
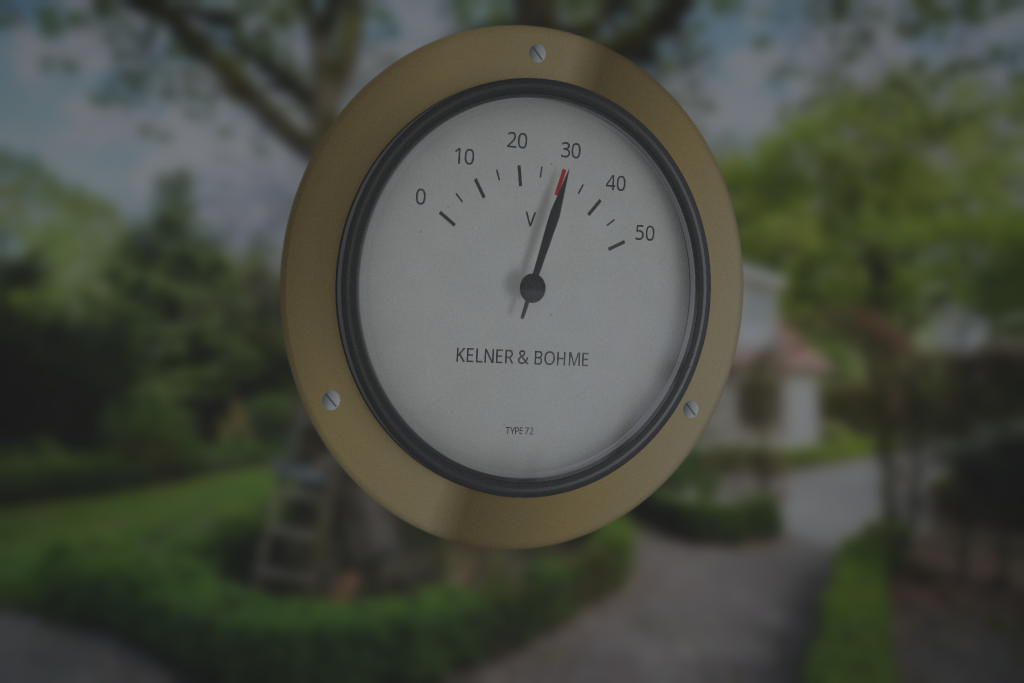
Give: 30 V
